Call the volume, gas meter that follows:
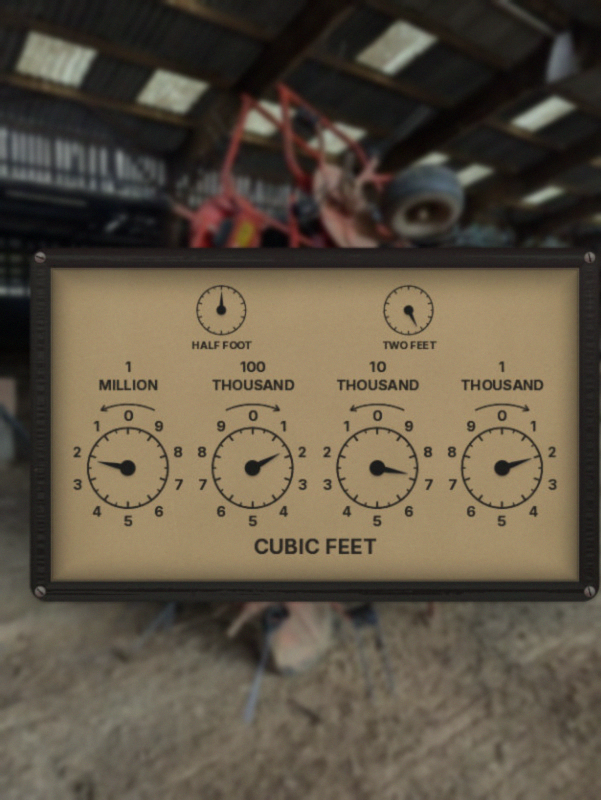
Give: 217200 ft³
